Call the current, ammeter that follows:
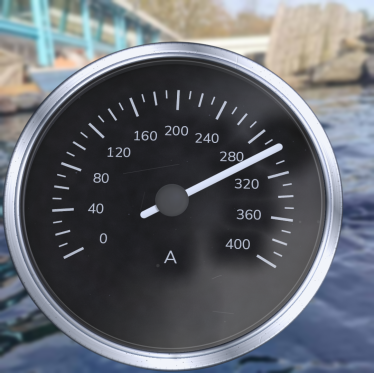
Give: 300 A
